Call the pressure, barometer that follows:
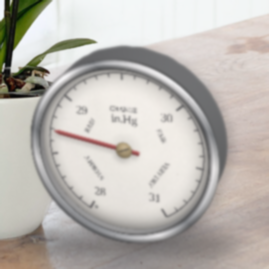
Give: 28.7 inHg
